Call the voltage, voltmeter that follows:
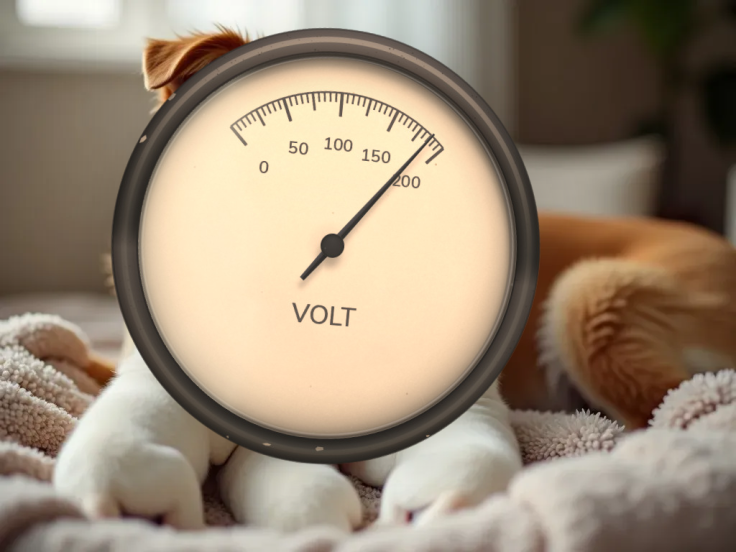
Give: 185 V
